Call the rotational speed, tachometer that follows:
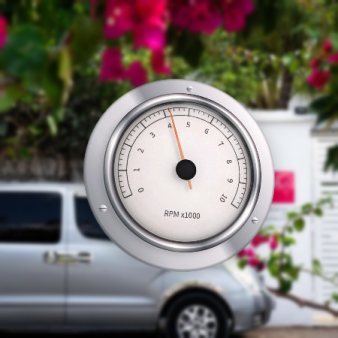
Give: 4200 rpm
